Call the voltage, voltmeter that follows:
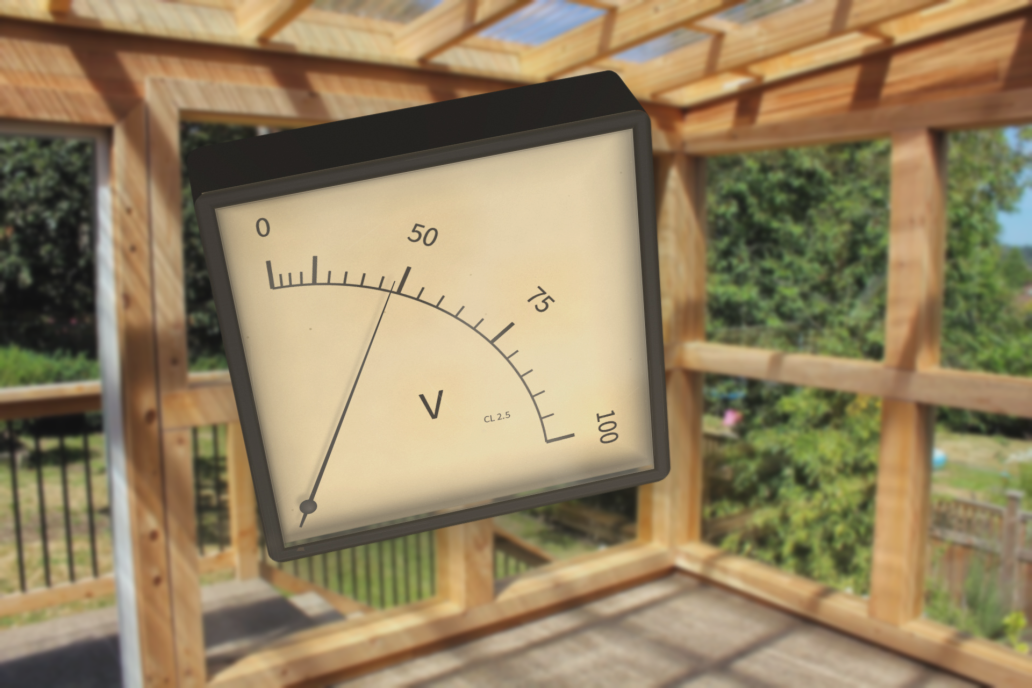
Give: 47.5 V
